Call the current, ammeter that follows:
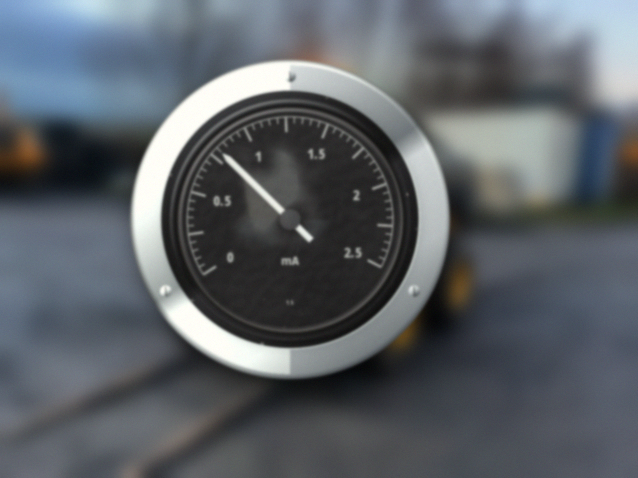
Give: 0.8 mA
